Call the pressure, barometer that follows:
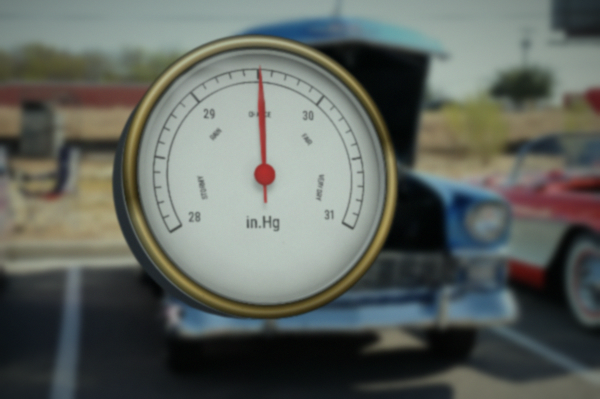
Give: 29.5 inHg
